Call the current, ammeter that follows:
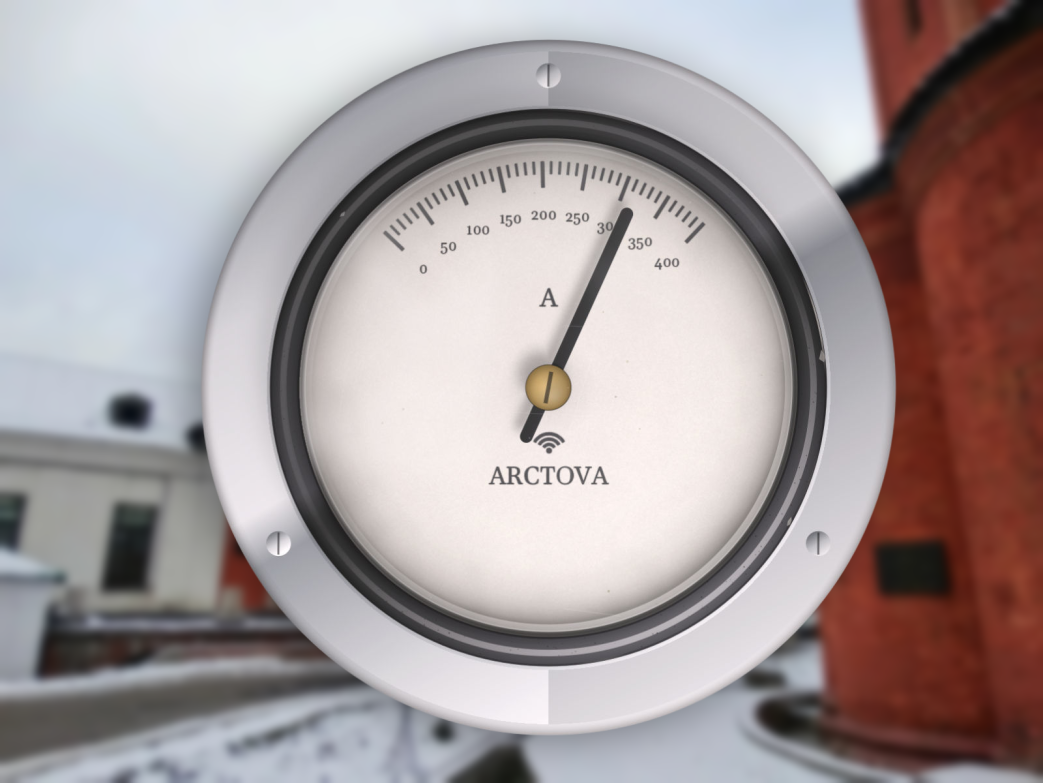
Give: 315 A
